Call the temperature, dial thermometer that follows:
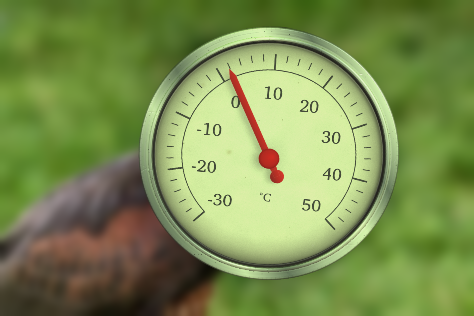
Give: 2 °C
